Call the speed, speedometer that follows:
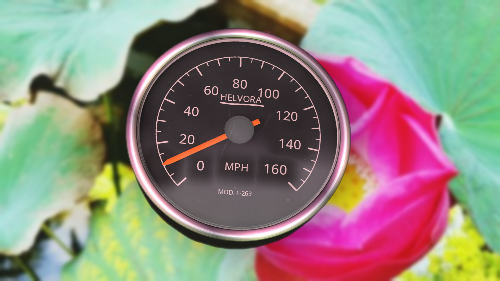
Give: 10 mph
